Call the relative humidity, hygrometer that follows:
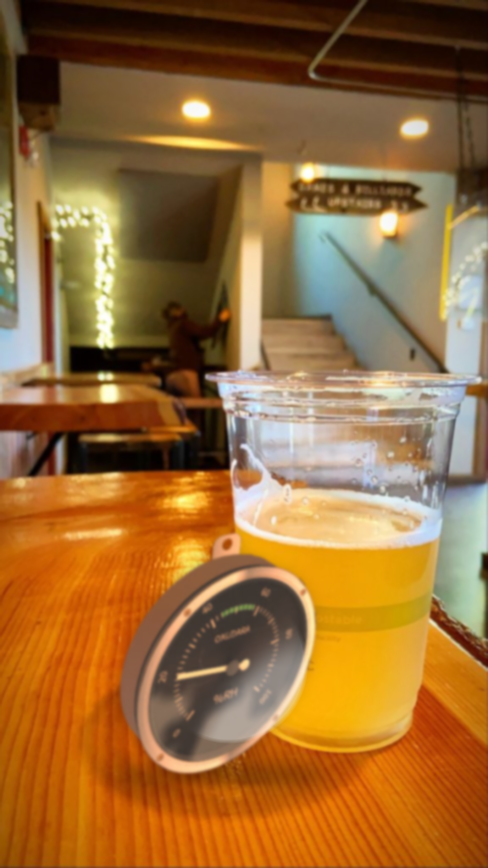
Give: 20 %
